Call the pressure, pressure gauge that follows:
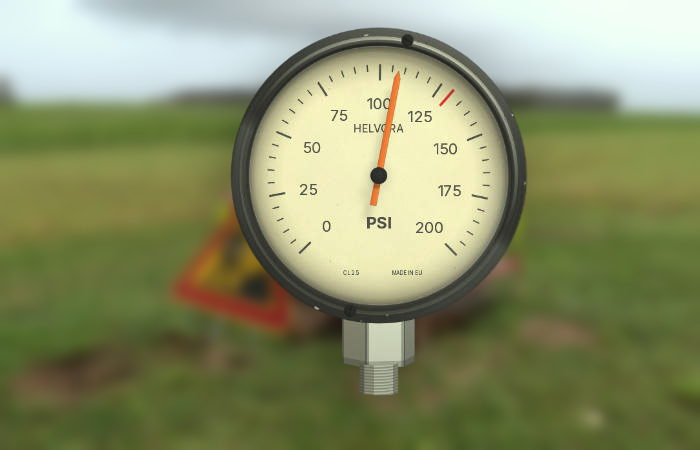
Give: 107.5 psi
